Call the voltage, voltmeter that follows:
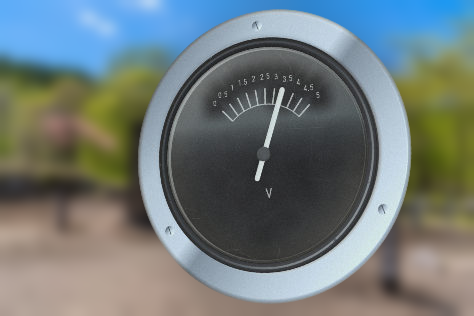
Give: 3.5 V
